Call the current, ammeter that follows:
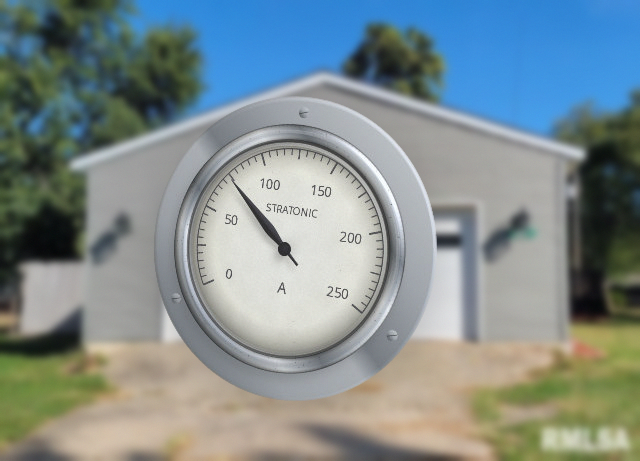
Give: 75 A
